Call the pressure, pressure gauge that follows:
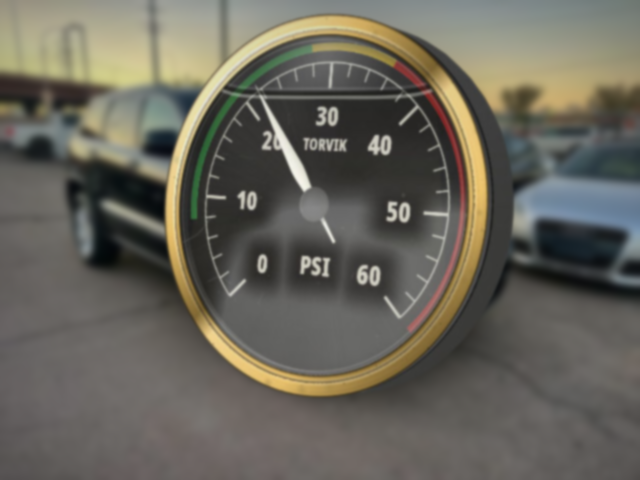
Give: 22 psi
